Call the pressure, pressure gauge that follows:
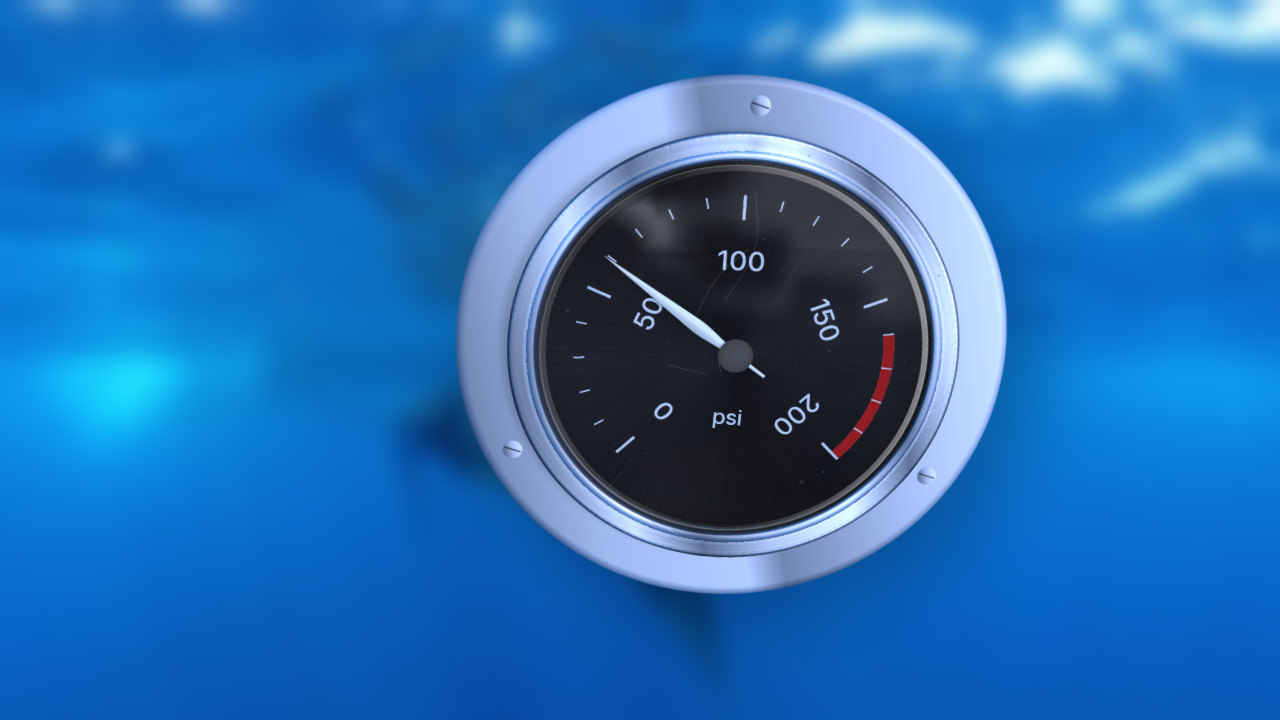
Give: 60 psi
